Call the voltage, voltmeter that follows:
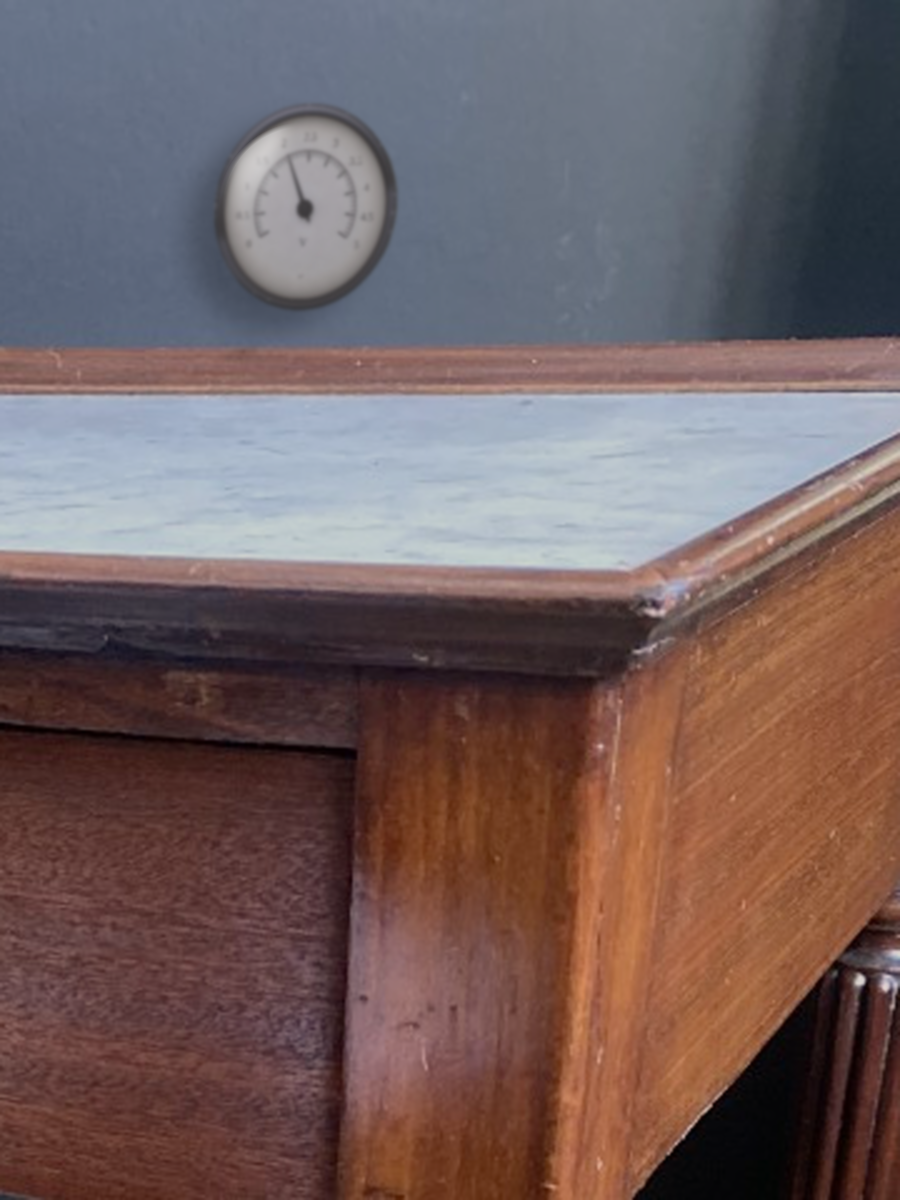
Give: 2 V
